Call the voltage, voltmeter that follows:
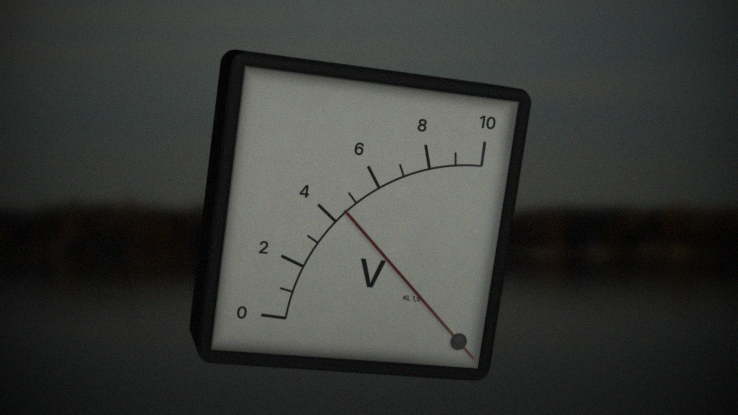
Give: 4.5 V
